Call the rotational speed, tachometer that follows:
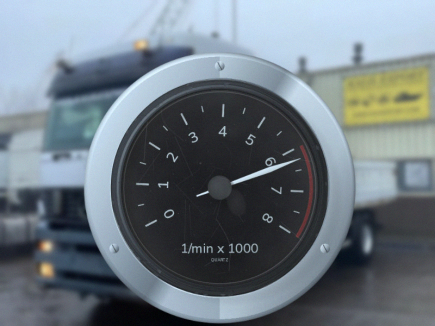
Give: 6250 rpm
